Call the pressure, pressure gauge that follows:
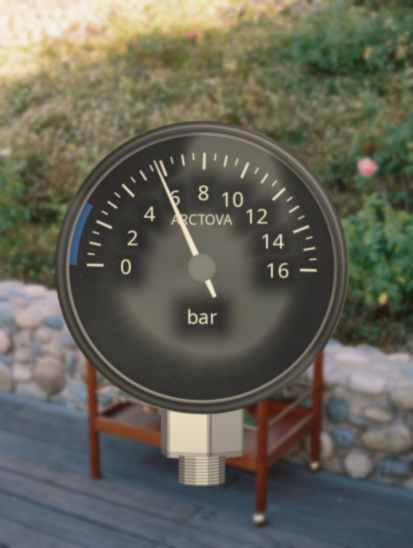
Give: 5.75 bar
